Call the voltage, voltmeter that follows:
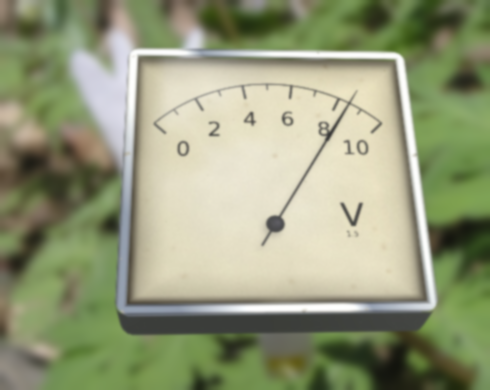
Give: 8.5 V
